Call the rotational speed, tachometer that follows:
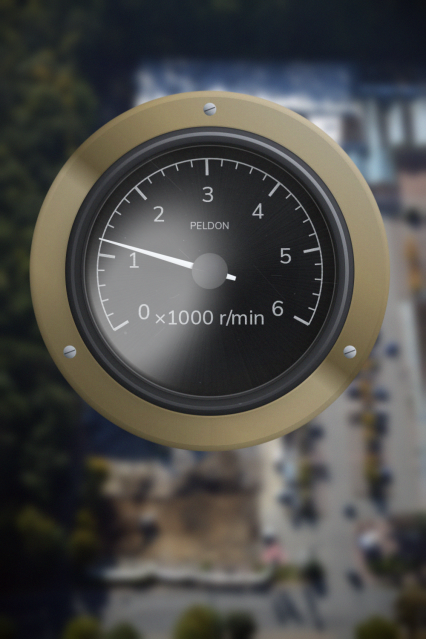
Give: 1200 rpm
